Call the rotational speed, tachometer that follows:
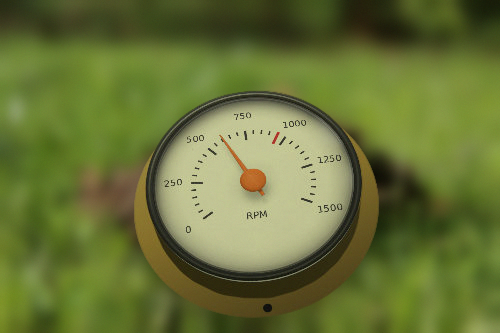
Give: 600 rpm
